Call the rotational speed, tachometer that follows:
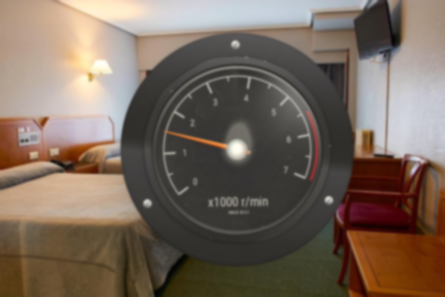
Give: 1500 rpm
